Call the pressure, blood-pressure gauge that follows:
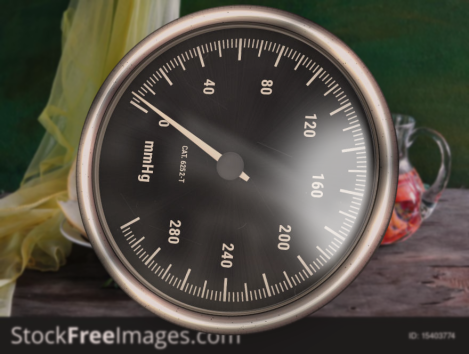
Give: 4 mmHg
